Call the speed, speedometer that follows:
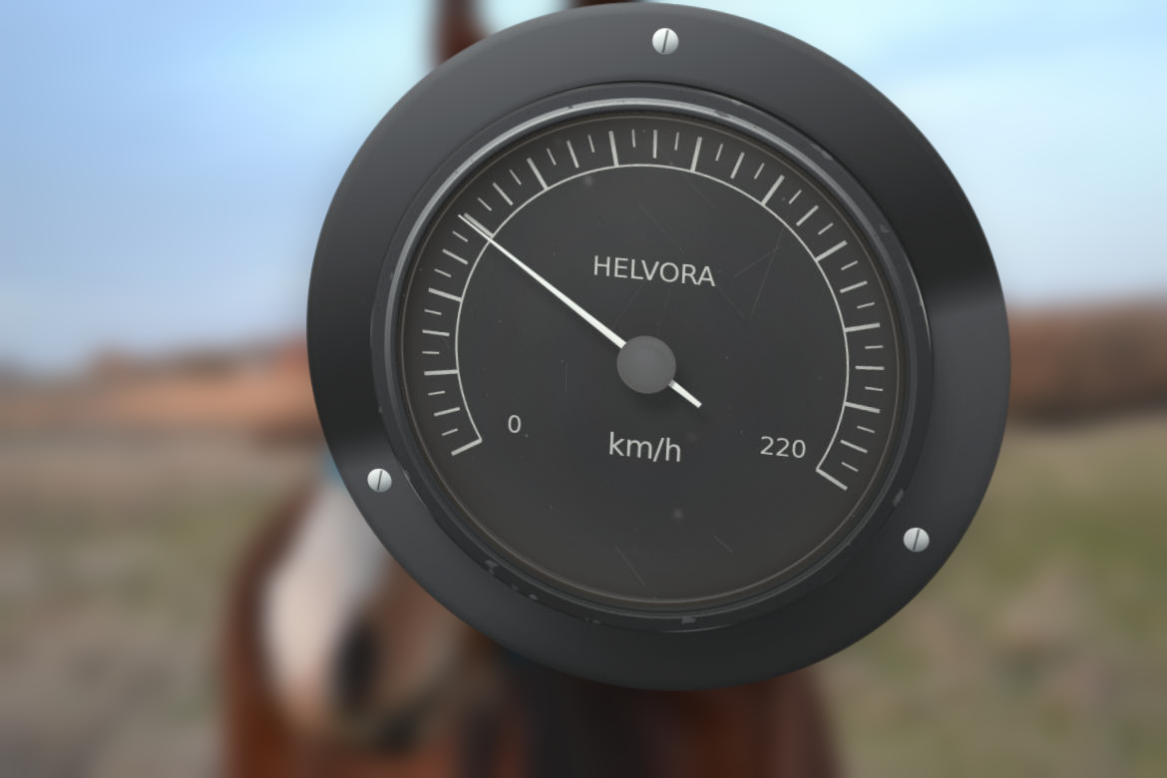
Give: 60 km/h
